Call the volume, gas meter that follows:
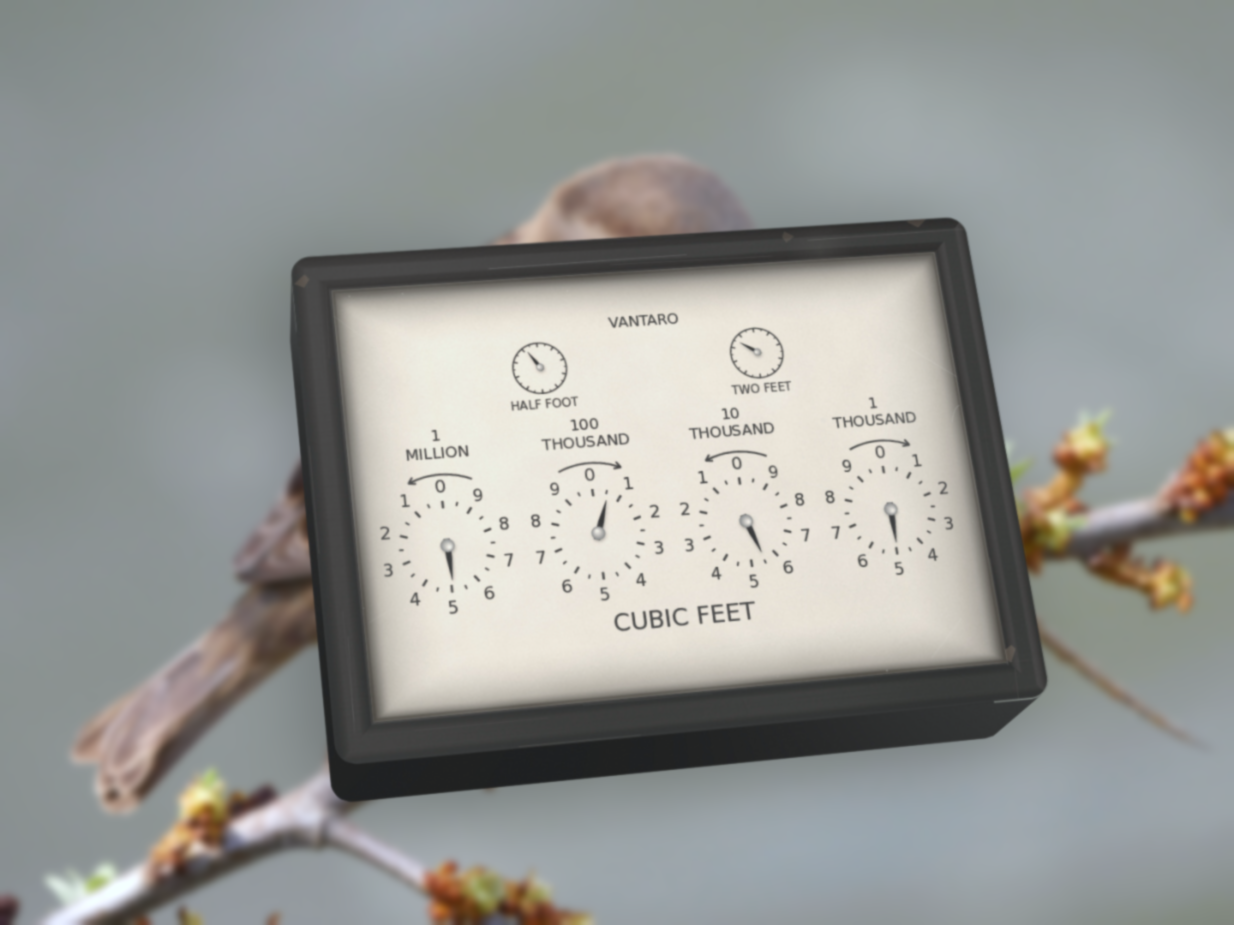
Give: 505500 ft³
